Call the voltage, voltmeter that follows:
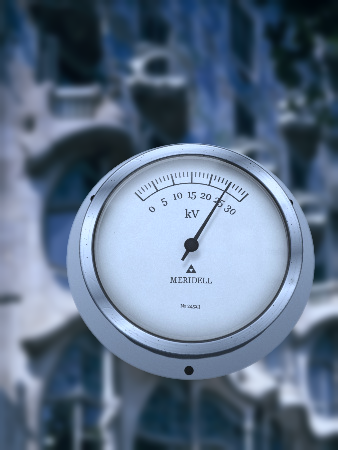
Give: 25 kV
